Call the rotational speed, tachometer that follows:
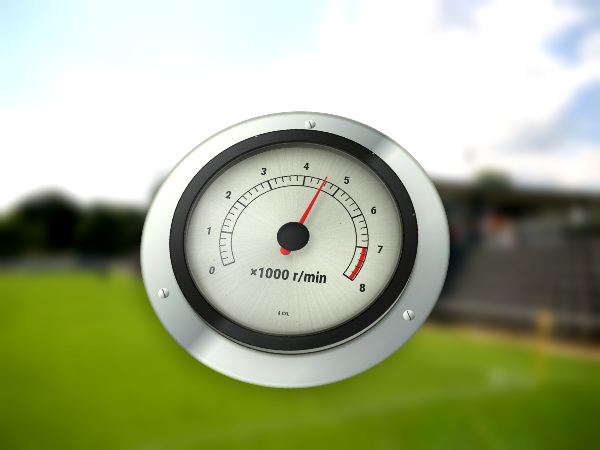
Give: 4600 rpm
